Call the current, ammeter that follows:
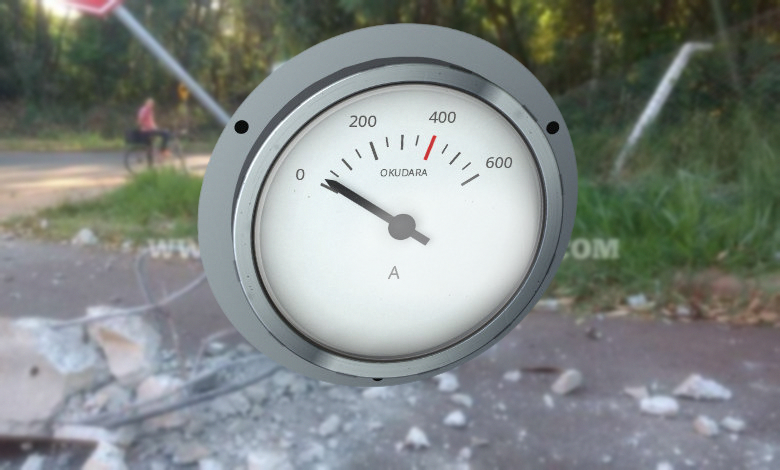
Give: 25 A
